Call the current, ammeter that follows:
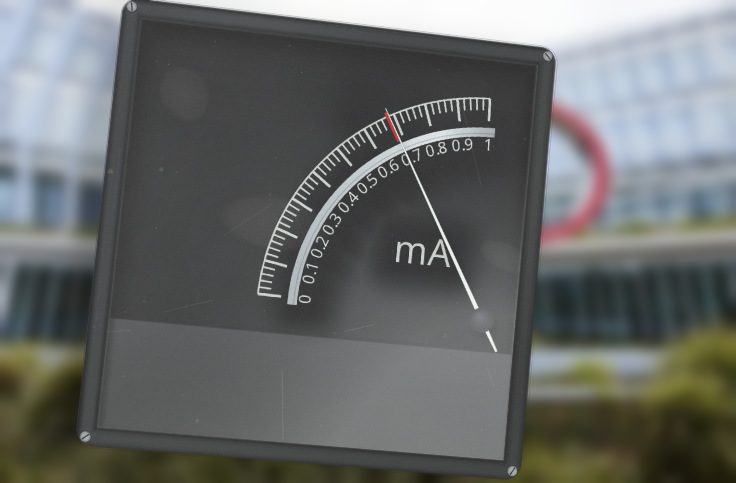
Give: 0.68 mA
